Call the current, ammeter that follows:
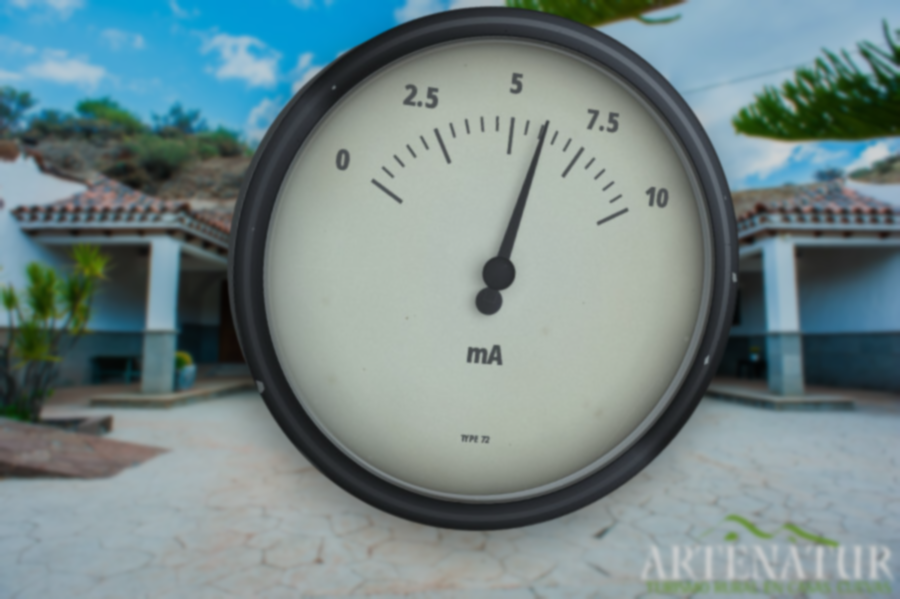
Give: 6 mA
